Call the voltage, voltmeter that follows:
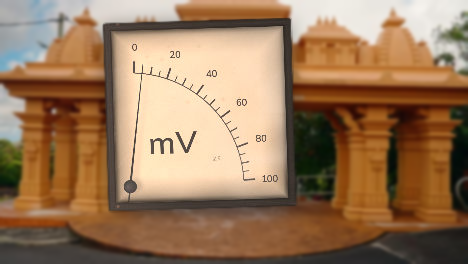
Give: 5 mV
